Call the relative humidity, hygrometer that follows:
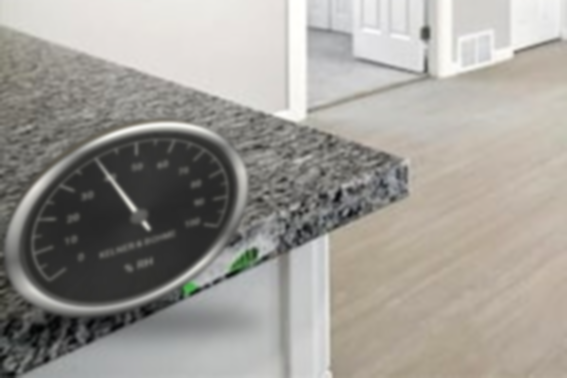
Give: 40 %
